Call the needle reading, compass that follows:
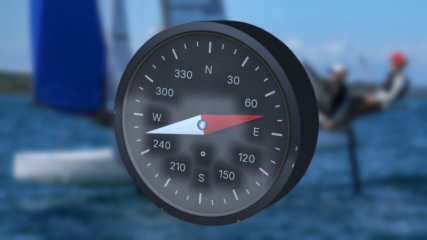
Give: 75 °
